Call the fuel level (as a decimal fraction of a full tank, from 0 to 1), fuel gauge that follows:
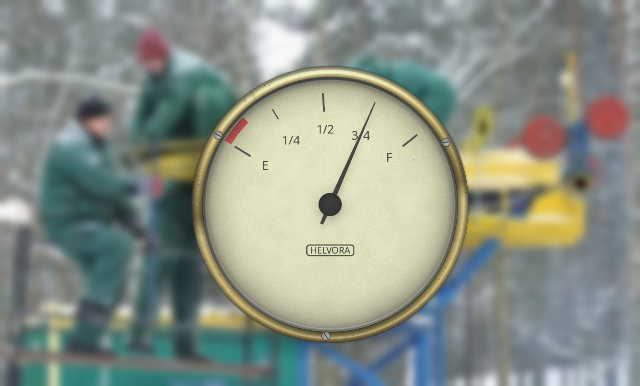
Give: 0.75
